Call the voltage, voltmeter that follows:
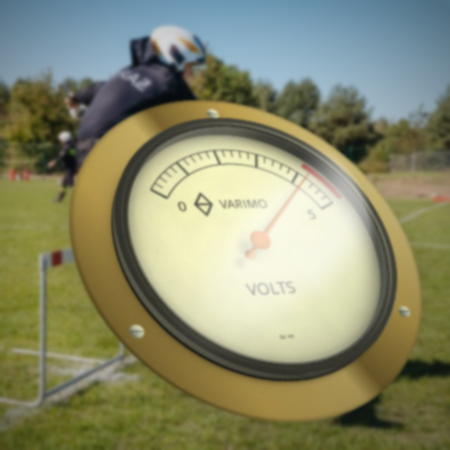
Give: 4.2 V
